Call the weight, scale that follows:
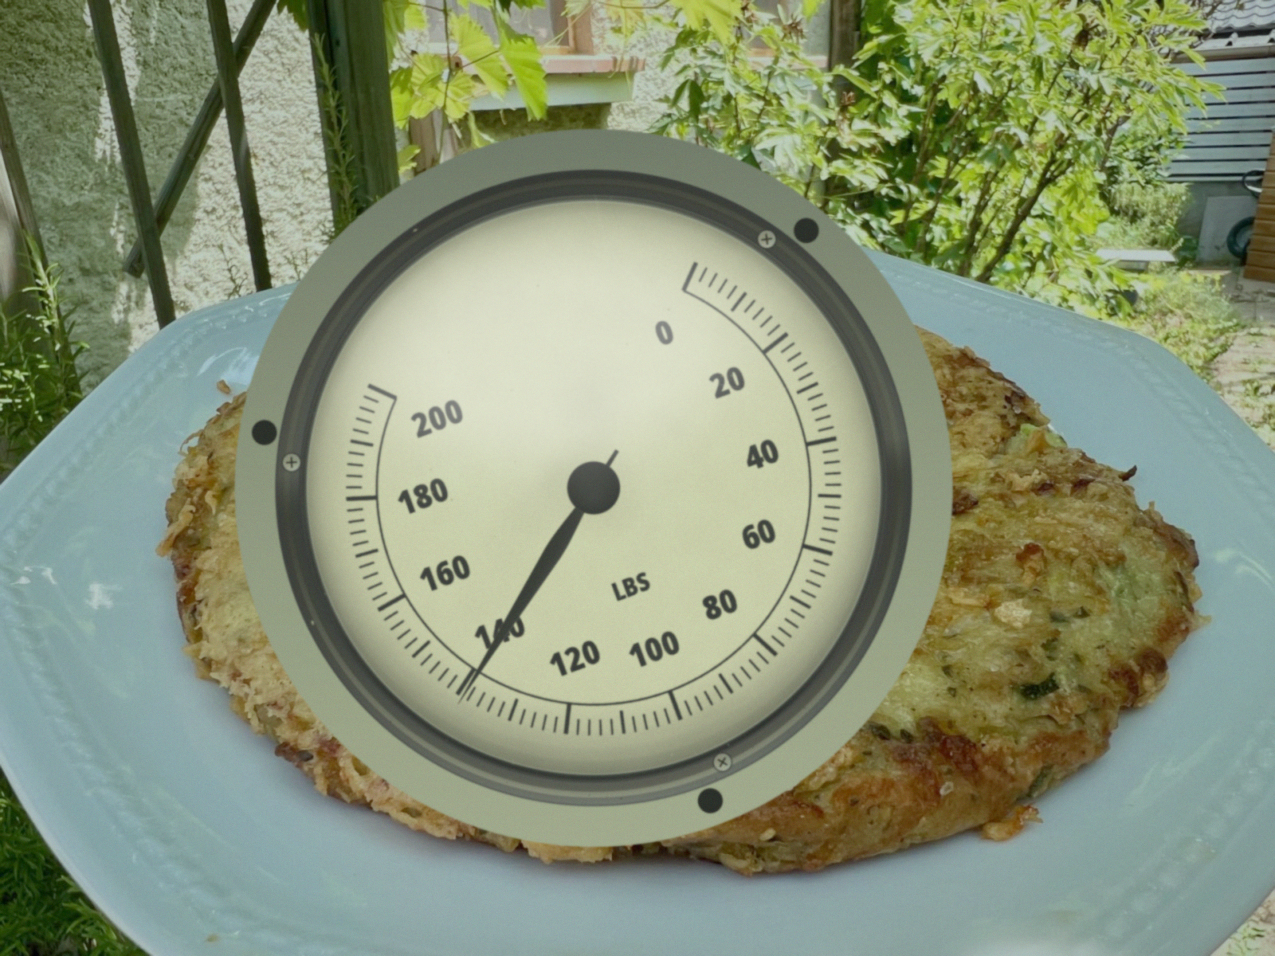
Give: 139 lb
